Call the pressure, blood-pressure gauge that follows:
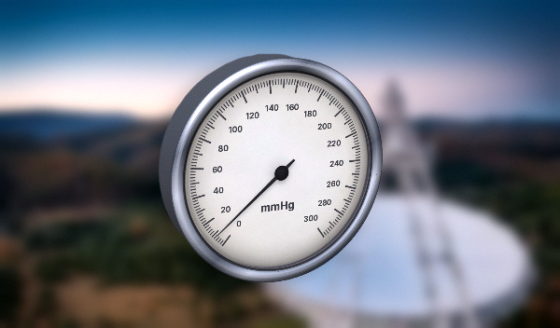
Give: 10 mmHg
